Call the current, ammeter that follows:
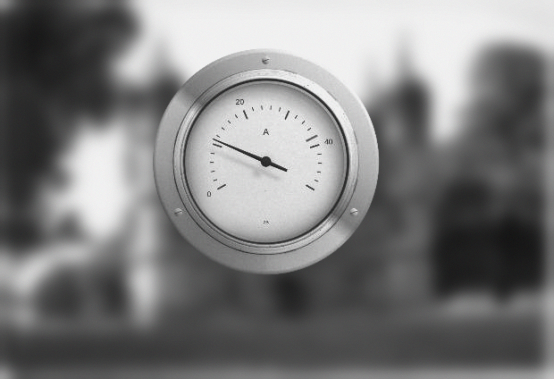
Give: 11 A
